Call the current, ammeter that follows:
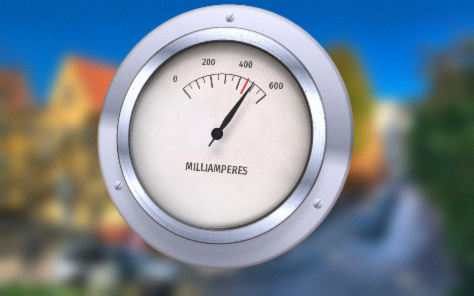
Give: 500 mA
